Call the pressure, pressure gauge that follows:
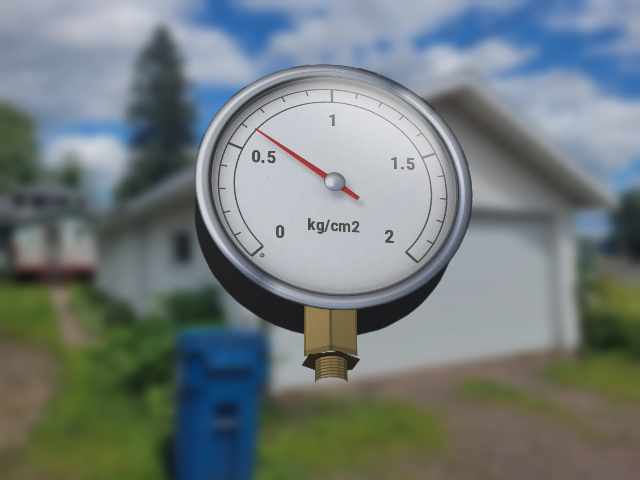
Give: 0.6 kg/cm²
